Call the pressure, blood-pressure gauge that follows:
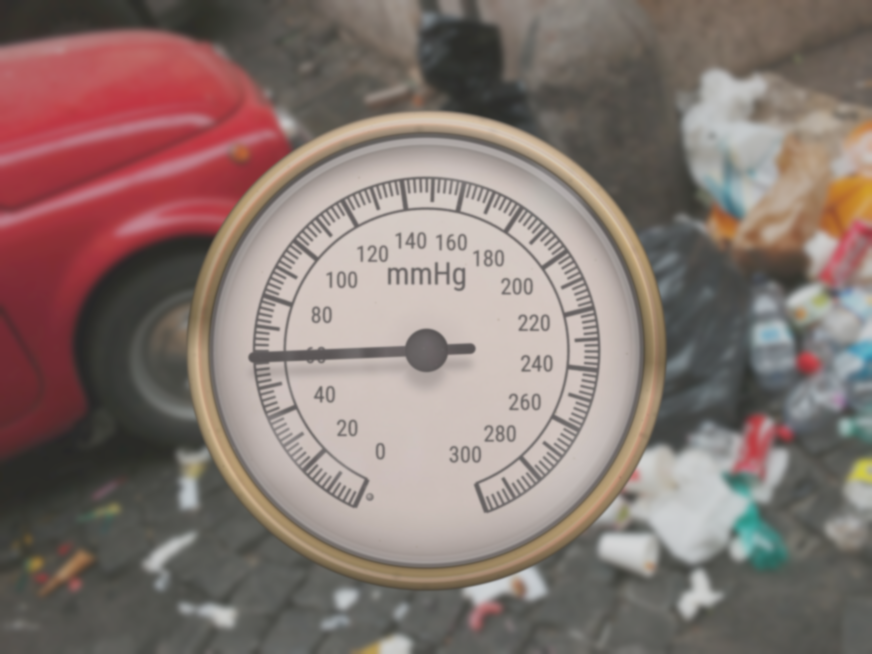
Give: 60 mmHg
